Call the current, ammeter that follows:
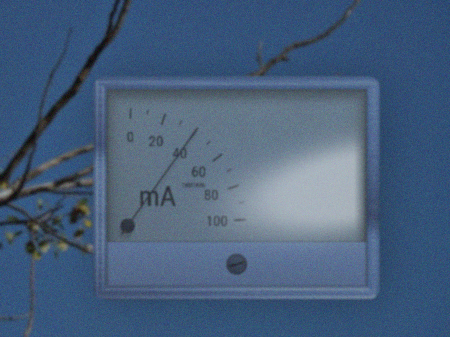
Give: 40 mA
